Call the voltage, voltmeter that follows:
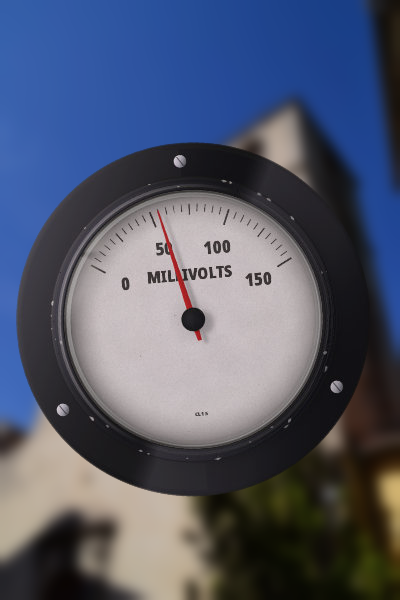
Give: 55 mV
